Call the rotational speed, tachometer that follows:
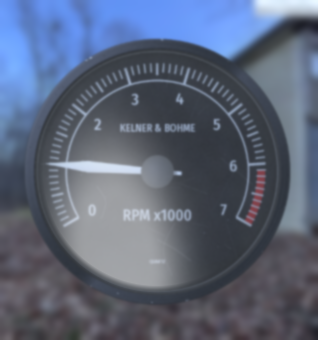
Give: 1000 rpm
